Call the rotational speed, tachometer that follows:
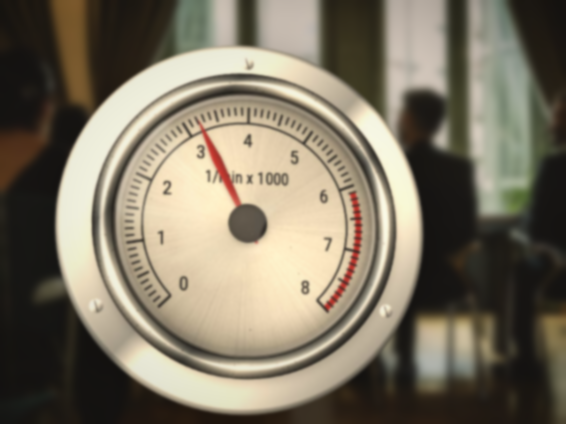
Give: 3200 rpm
